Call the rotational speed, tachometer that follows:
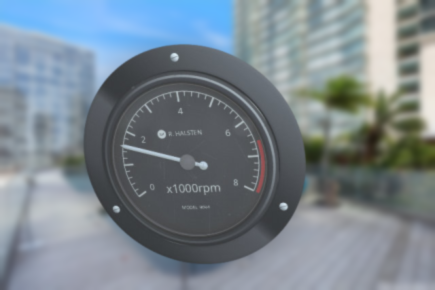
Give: 1600 rpm
